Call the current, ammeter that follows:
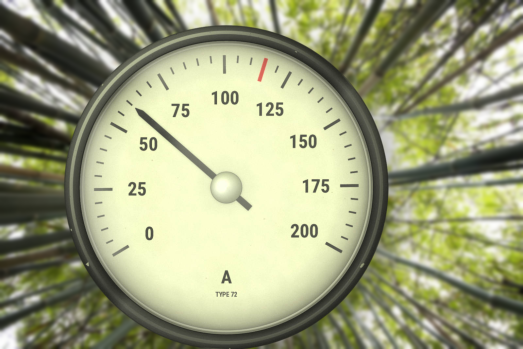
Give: 60 A
